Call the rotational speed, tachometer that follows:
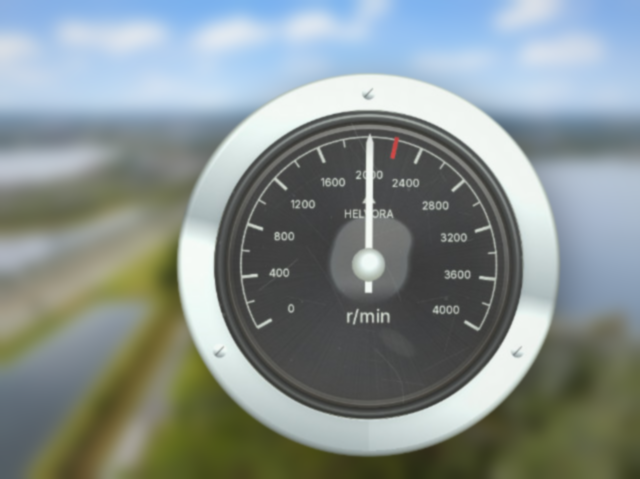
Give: 2000 rpm
